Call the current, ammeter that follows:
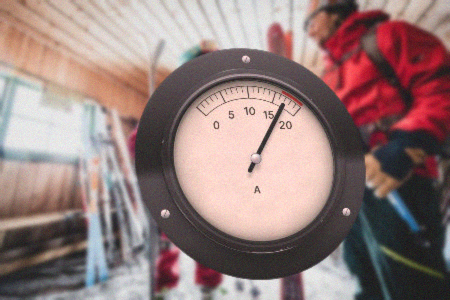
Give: 17 A
